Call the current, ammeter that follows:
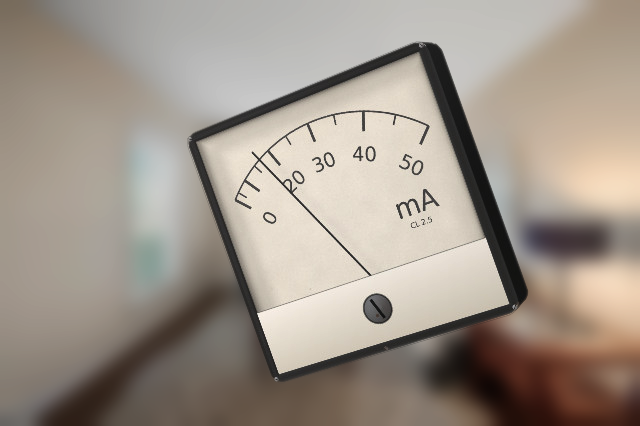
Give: 17.5 mA
